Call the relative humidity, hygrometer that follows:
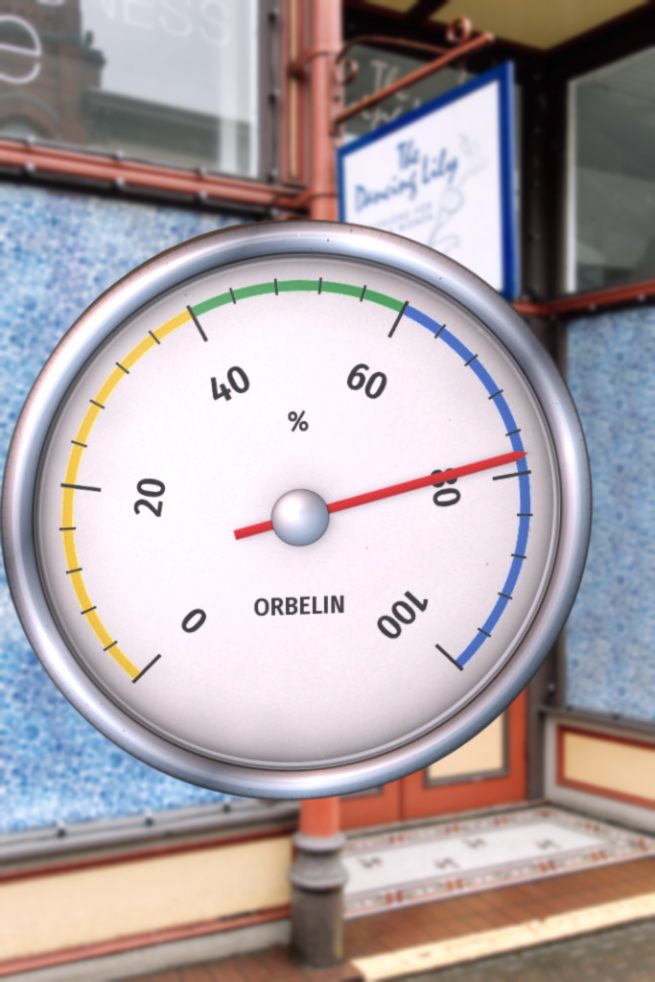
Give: 78 %
